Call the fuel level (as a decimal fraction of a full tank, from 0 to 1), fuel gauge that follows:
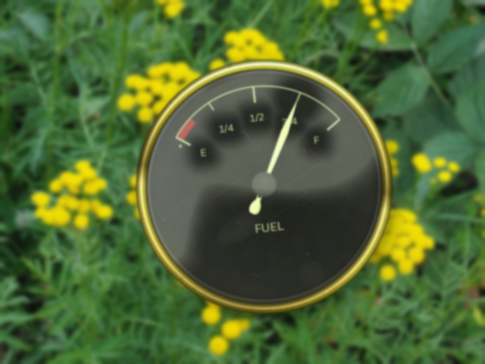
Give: 0.75
